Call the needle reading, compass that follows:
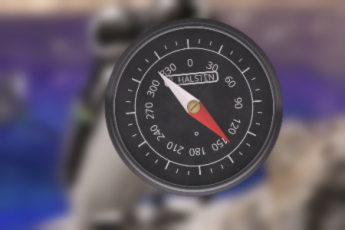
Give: 140 °
